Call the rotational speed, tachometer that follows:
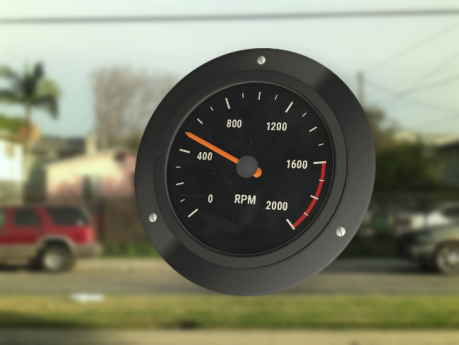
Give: 500 rpm
